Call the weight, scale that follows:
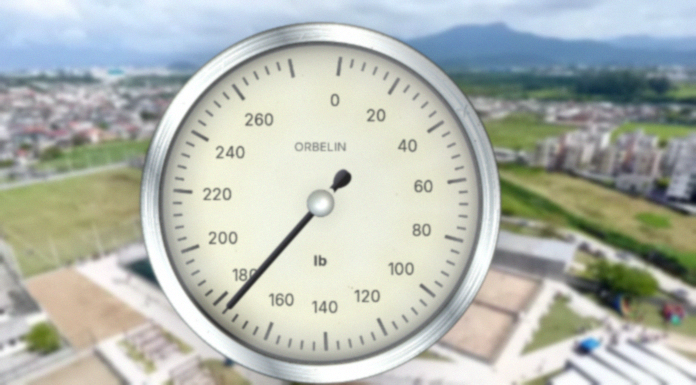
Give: 176 lb
